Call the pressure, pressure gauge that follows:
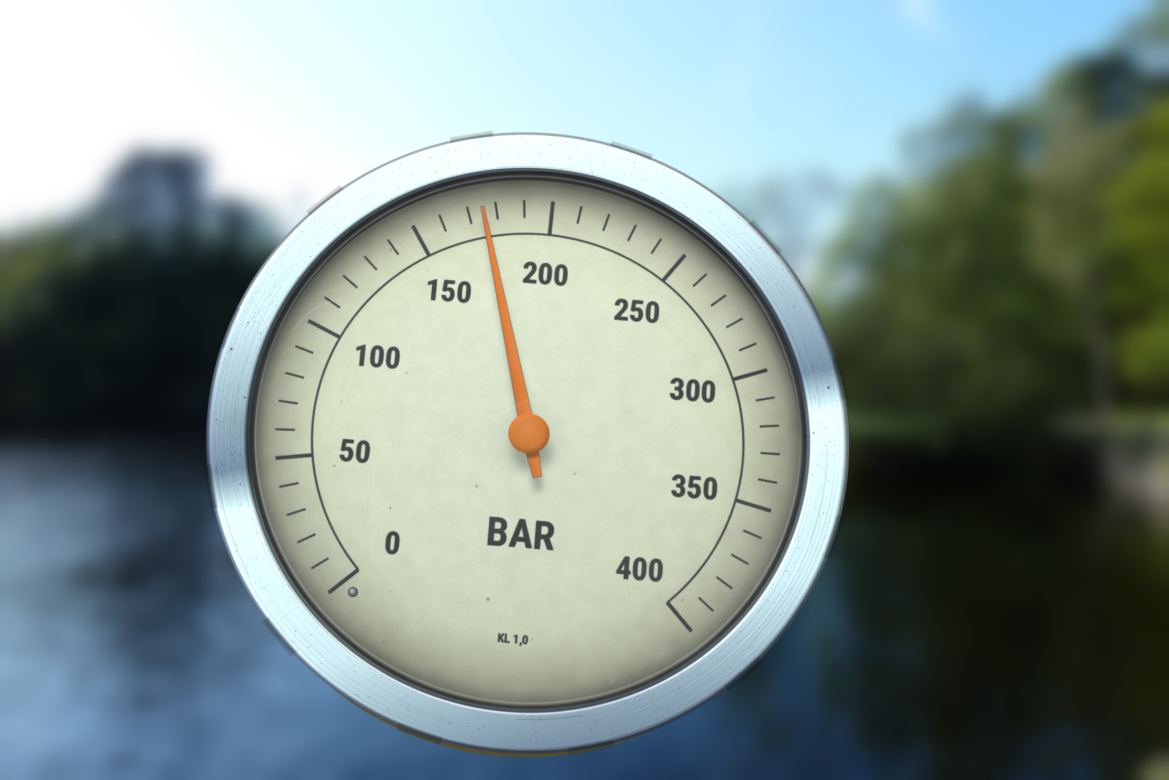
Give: 175 bar
